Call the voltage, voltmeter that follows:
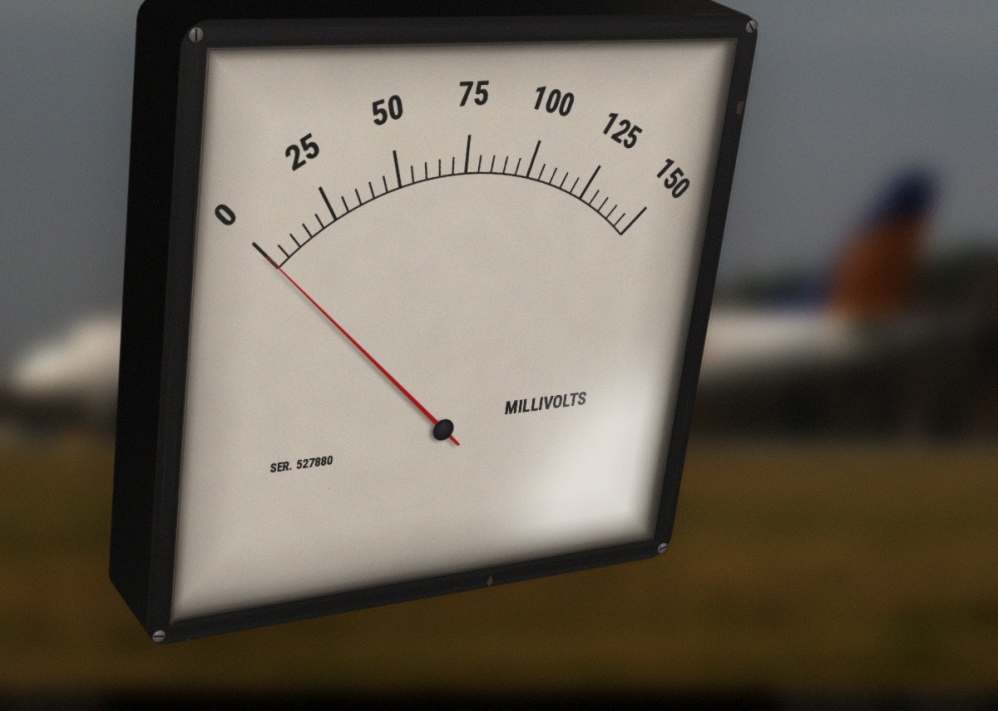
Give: 0 mV
